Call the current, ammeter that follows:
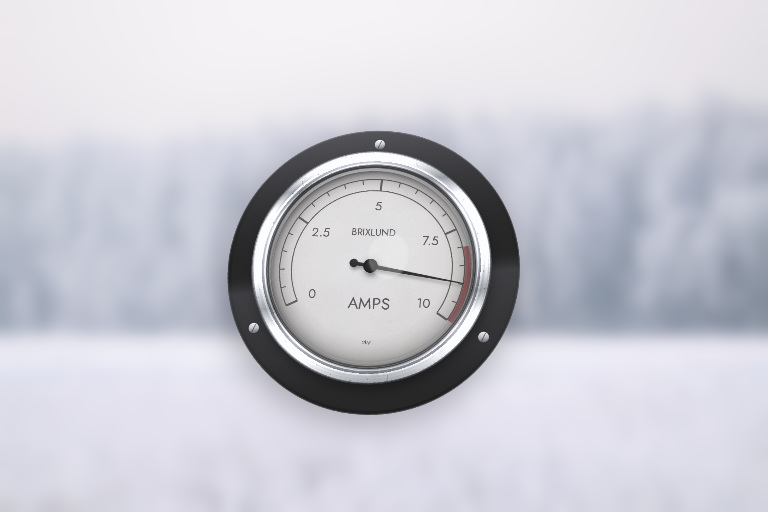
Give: 9 A
